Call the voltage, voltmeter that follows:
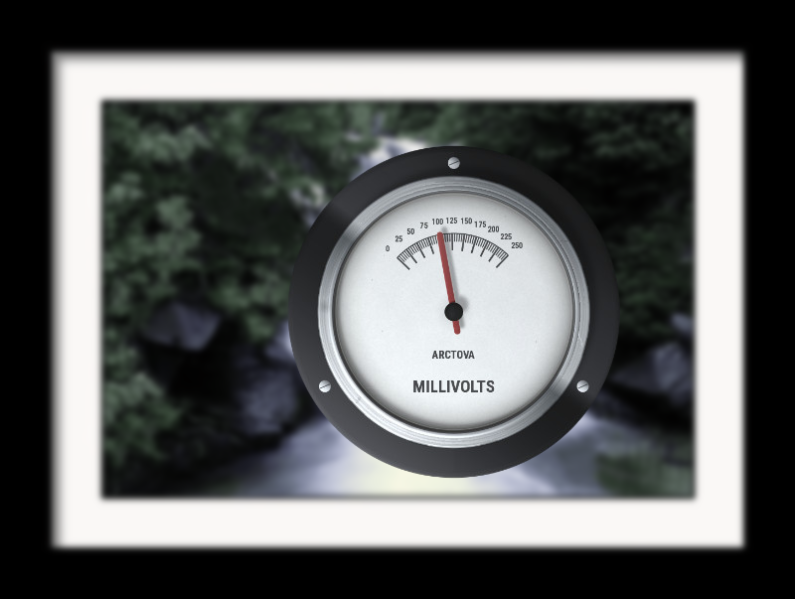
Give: 100 mV
